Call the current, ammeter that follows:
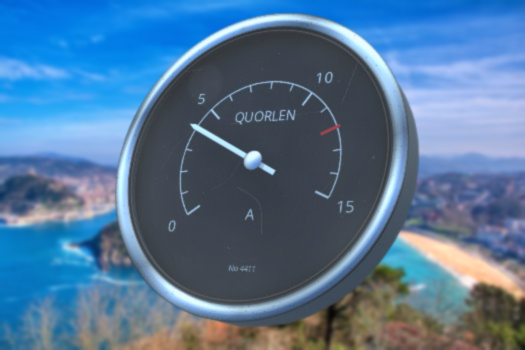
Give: 4 A
